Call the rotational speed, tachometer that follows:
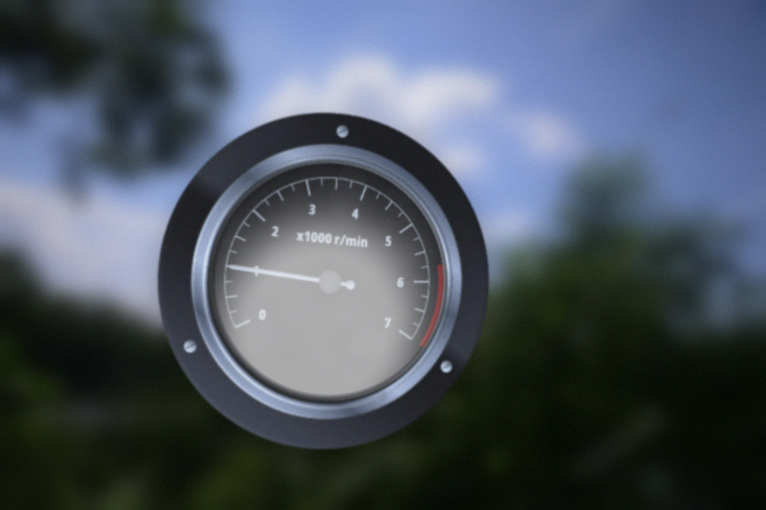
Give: 1000 rpm
